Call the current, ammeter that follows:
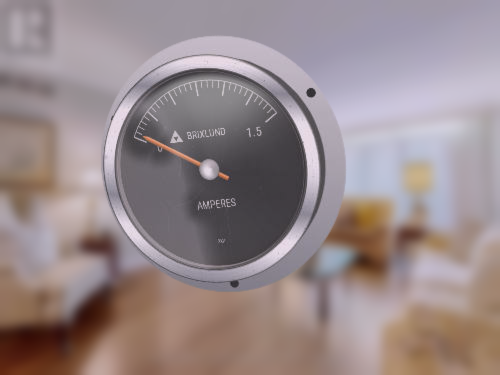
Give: 0.05 A
